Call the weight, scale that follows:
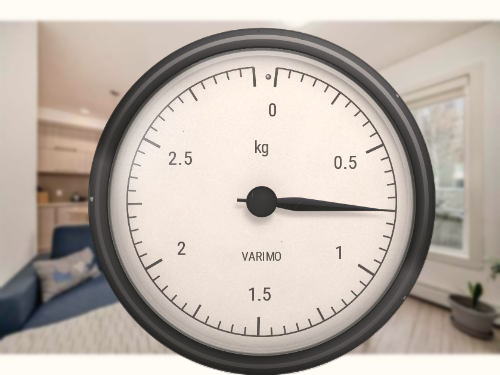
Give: 0.75 kg
